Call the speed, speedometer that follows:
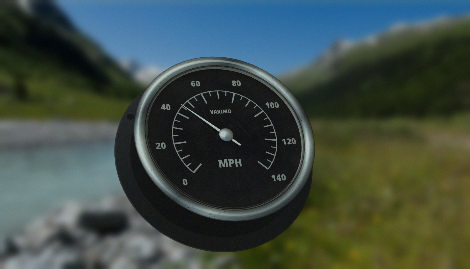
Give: 45 mph
